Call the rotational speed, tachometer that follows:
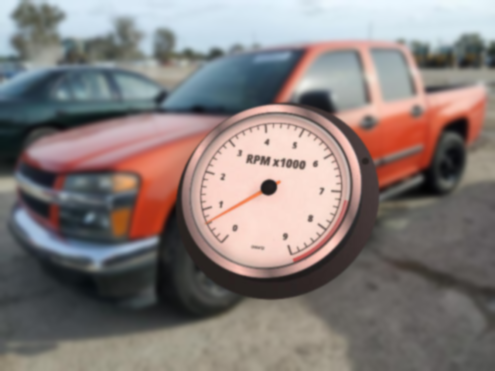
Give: 600 rpm
